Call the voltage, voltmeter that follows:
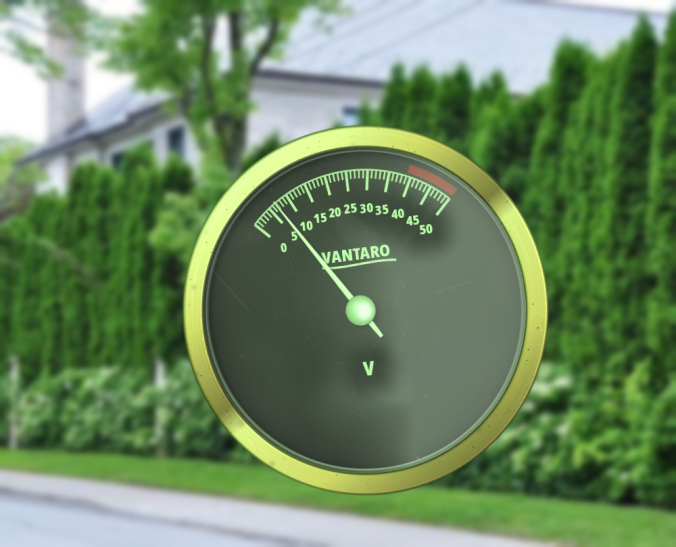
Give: 7 V
